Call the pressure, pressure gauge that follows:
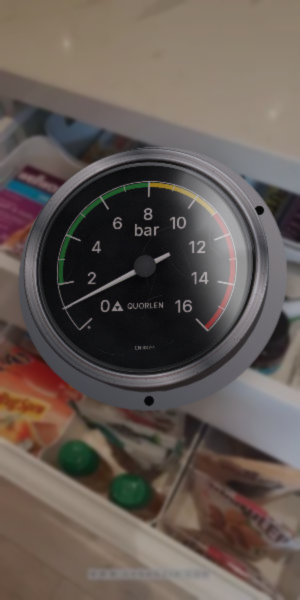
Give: 1 bar
